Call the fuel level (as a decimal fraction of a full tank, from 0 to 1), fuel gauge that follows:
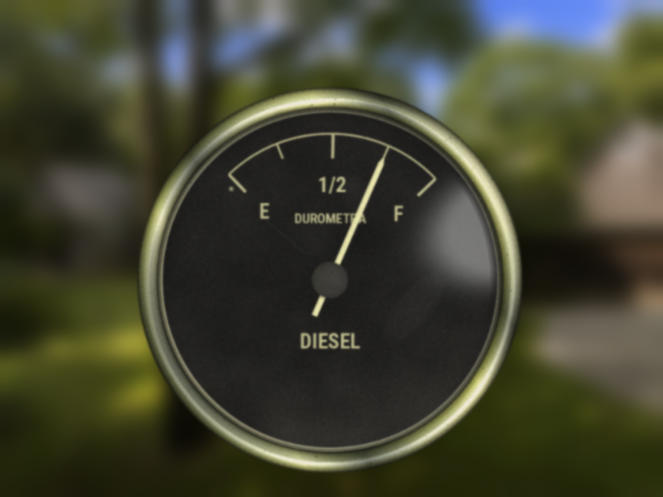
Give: 0.75
